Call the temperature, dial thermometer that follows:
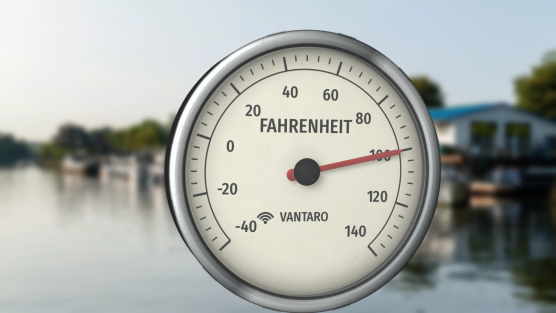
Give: 100 °F
